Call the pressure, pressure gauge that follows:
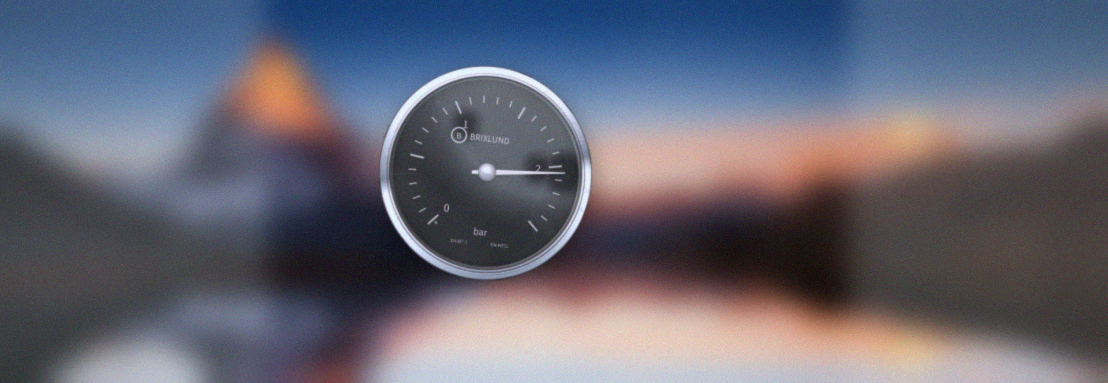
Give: 2.05 bar
